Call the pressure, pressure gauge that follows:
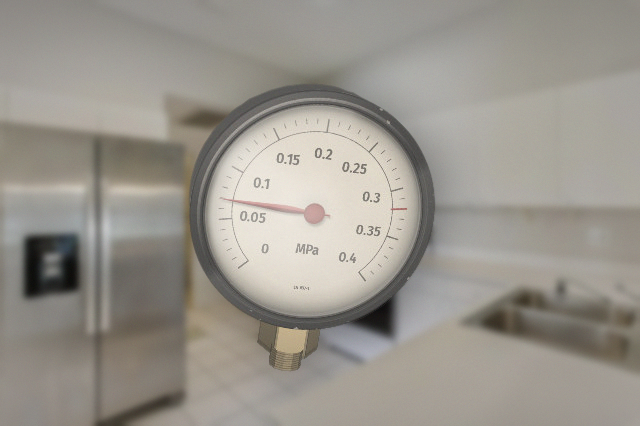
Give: 0.07 MPa
